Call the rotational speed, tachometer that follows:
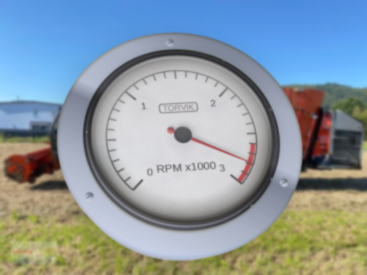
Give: 2800 rpm
